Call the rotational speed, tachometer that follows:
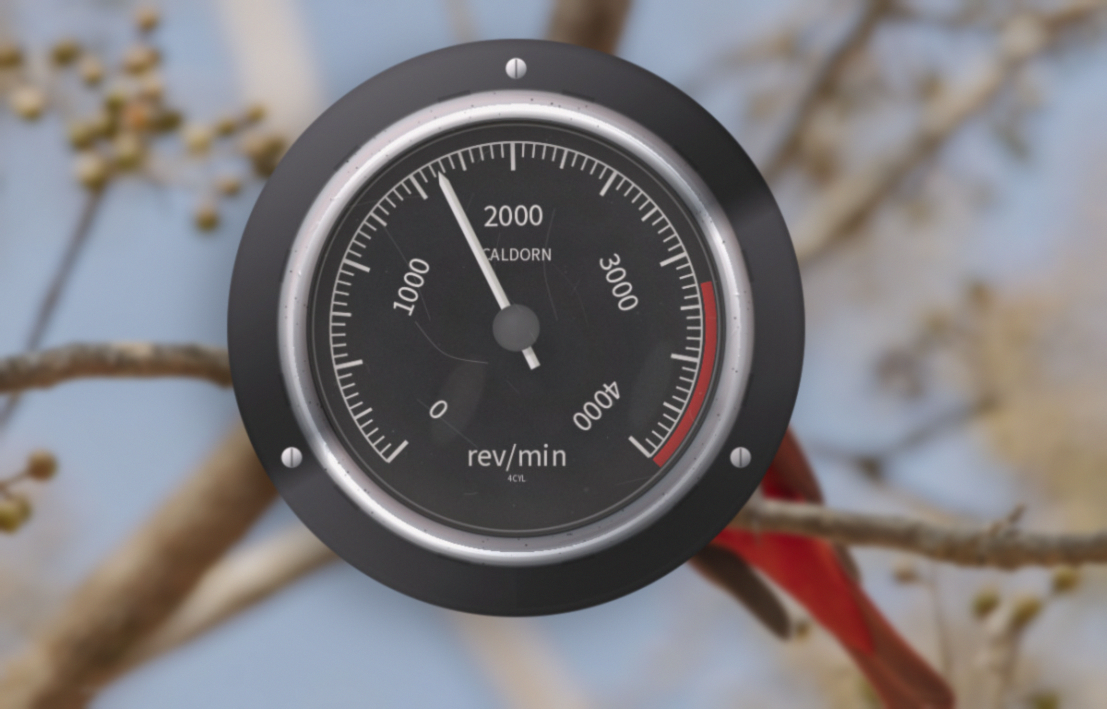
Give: 1625 rpm
